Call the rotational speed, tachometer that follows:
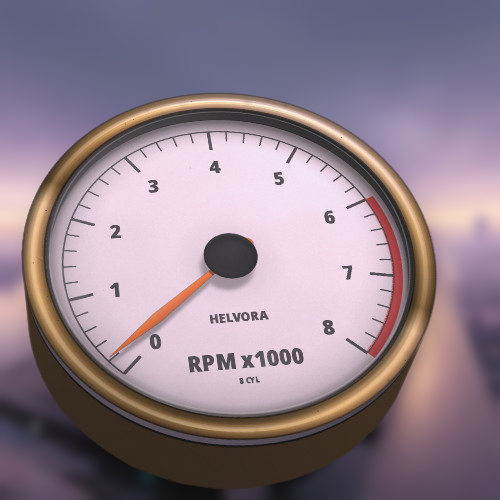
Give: 200 rpm
